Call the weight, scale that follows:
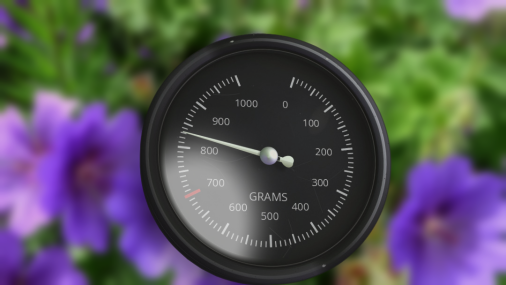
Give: 830 g
